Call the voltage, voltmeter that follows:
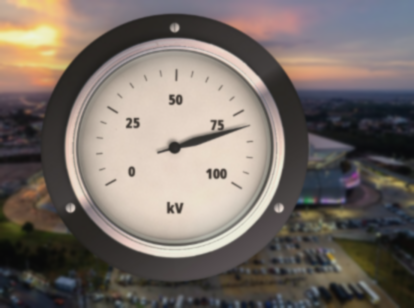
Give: 80 kV
